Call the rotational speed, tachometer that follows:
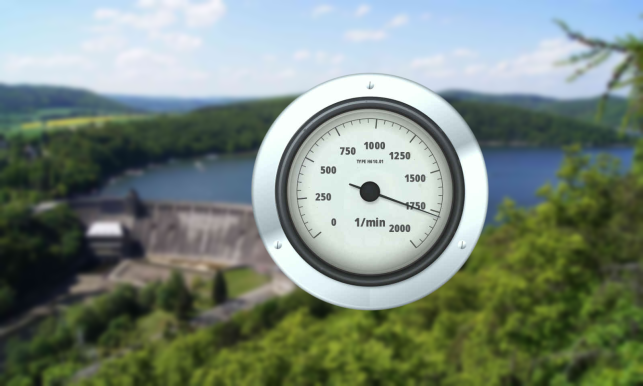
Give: 1775 rpm
